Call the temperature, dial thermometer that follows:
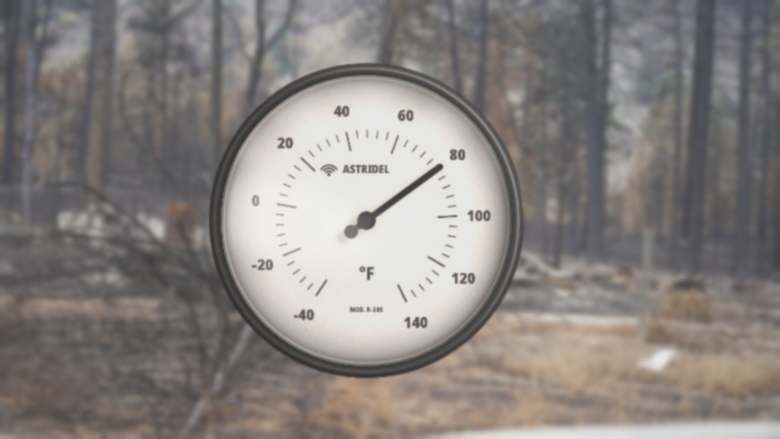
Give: 80 °F
